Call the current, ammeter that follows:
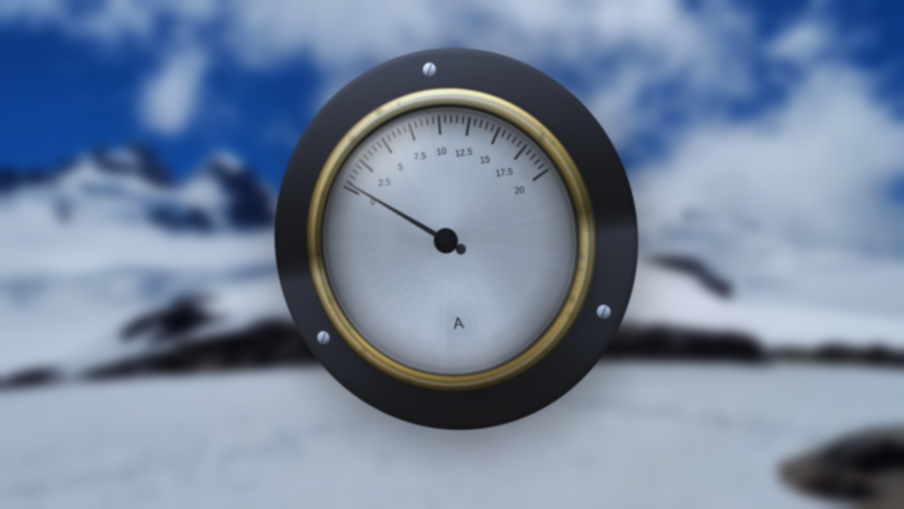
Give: 0.5 A
